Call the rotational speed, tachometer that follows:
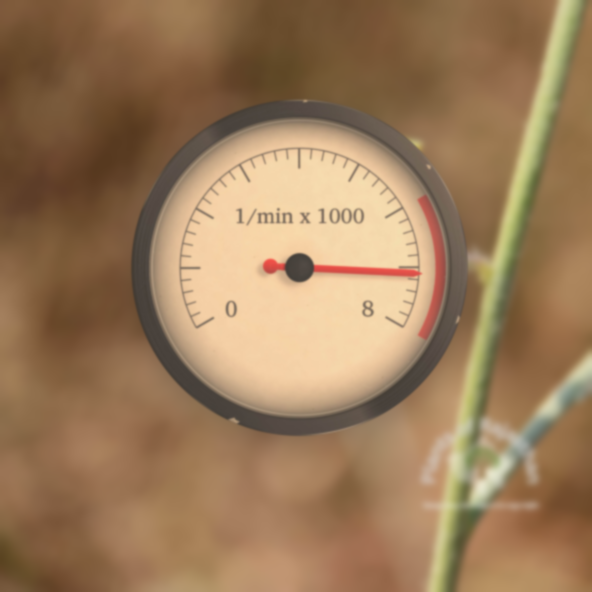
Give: 7100 rpm
